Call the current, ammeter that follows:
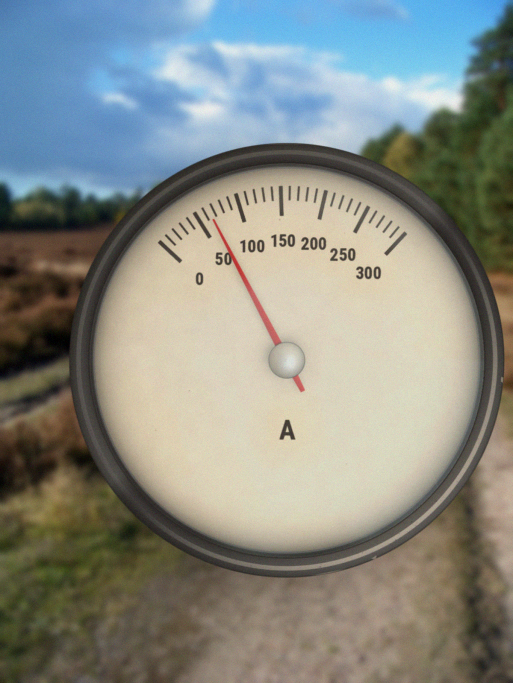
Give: 65 A
